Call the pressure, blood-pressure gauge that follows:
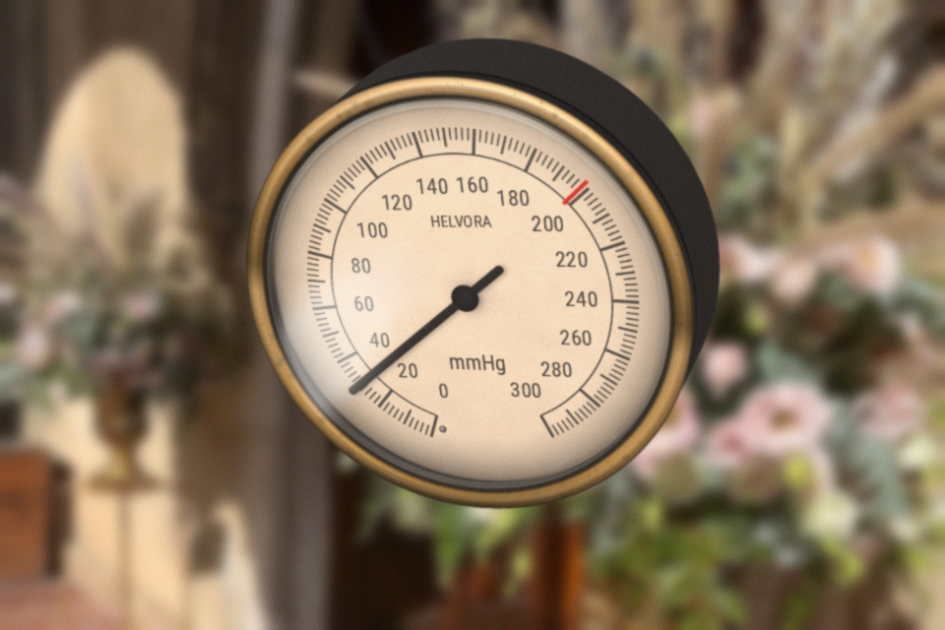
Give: 30 mmHg
